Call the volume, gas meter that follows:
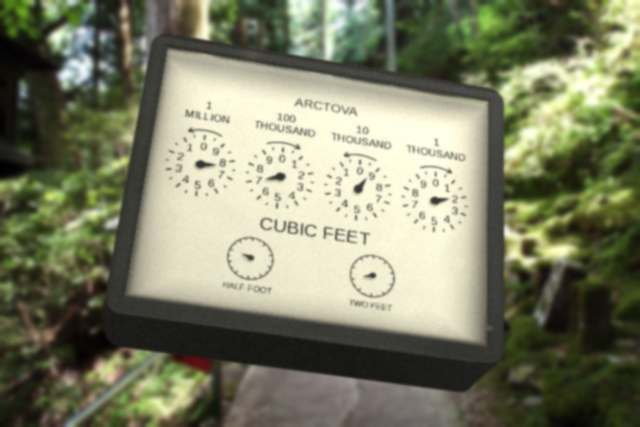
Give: 769200 ft³
